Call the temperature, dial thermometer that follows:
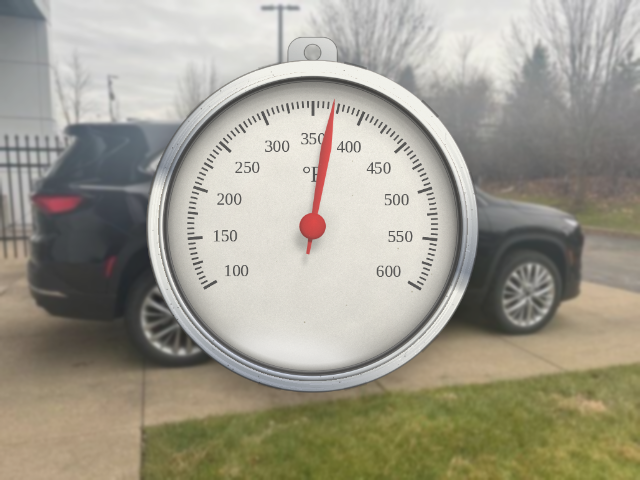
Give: 370 °F
